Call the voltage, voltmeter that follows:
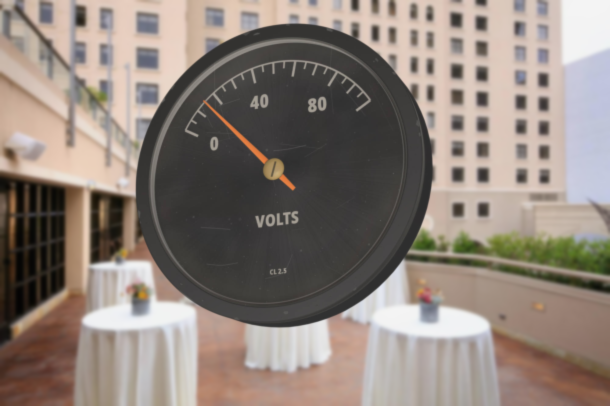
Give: 15 V
